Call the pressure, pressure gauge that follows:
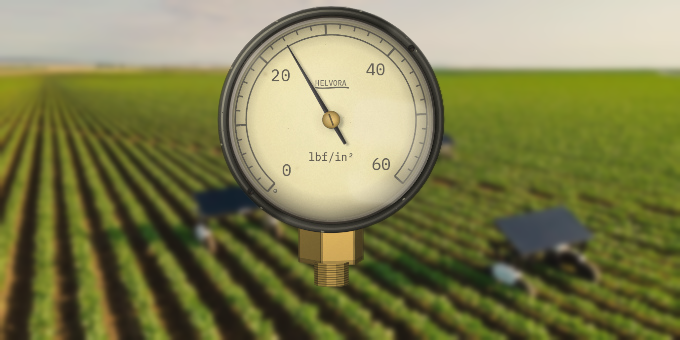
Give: 24 psi
